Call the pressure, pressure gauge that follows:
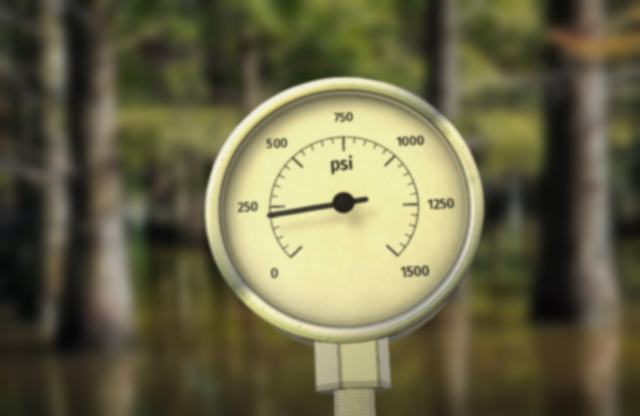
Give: 200 psi
